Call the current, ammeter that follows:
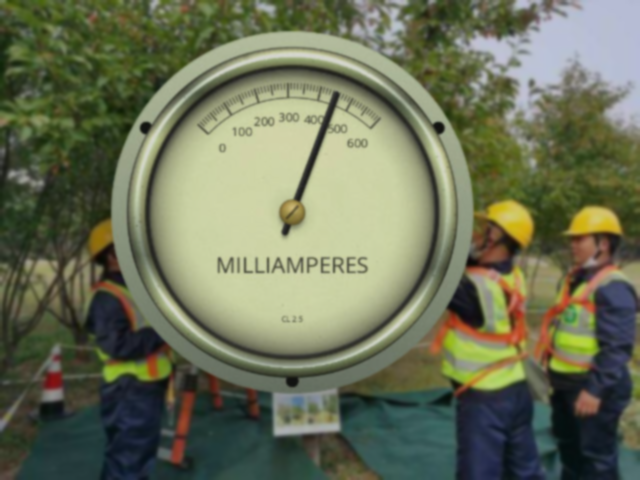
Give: 450 mA
